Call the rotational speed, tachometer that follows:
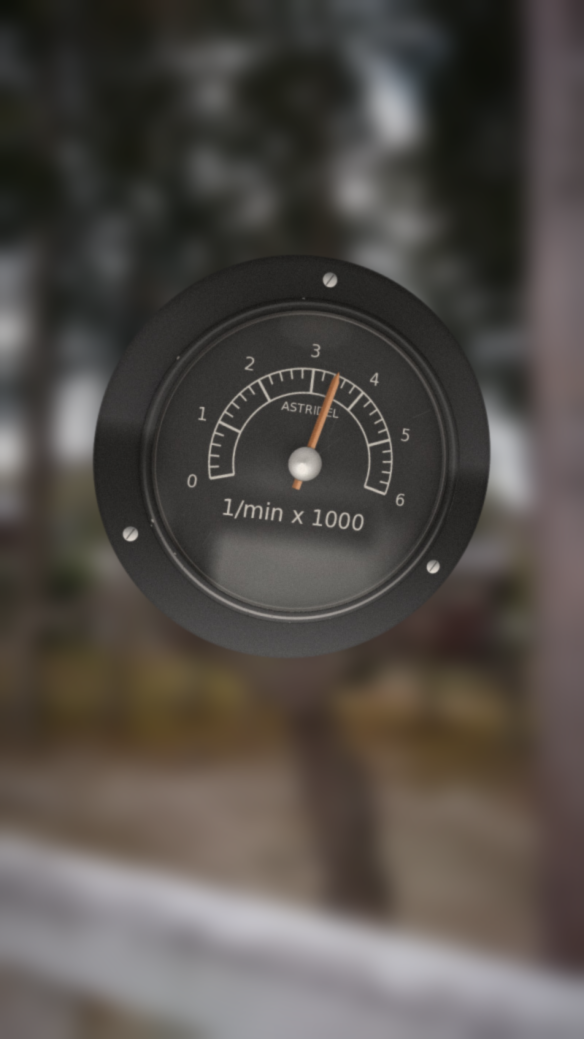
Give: 3400 rpm
